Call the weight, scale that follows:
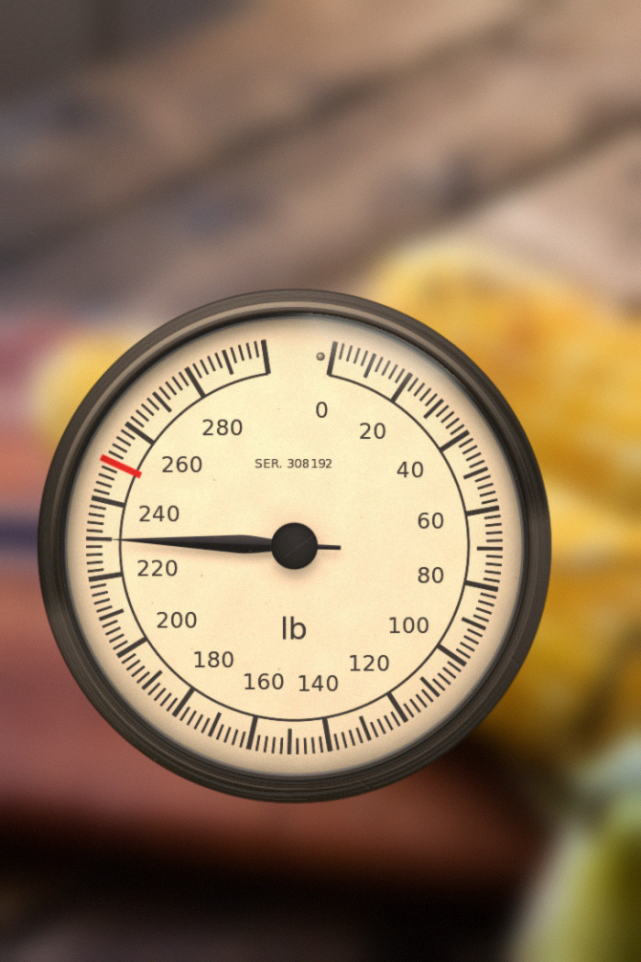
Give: 230 lb
